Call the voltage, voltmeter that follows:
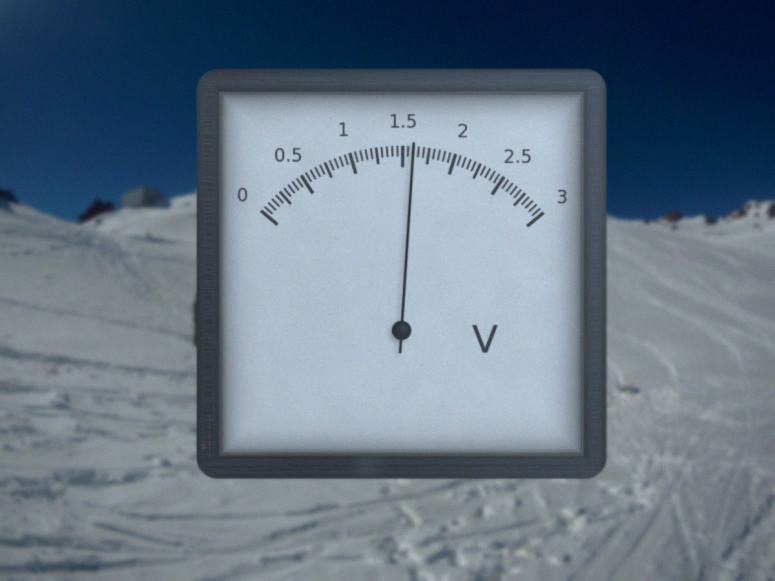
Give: 1.6 V
